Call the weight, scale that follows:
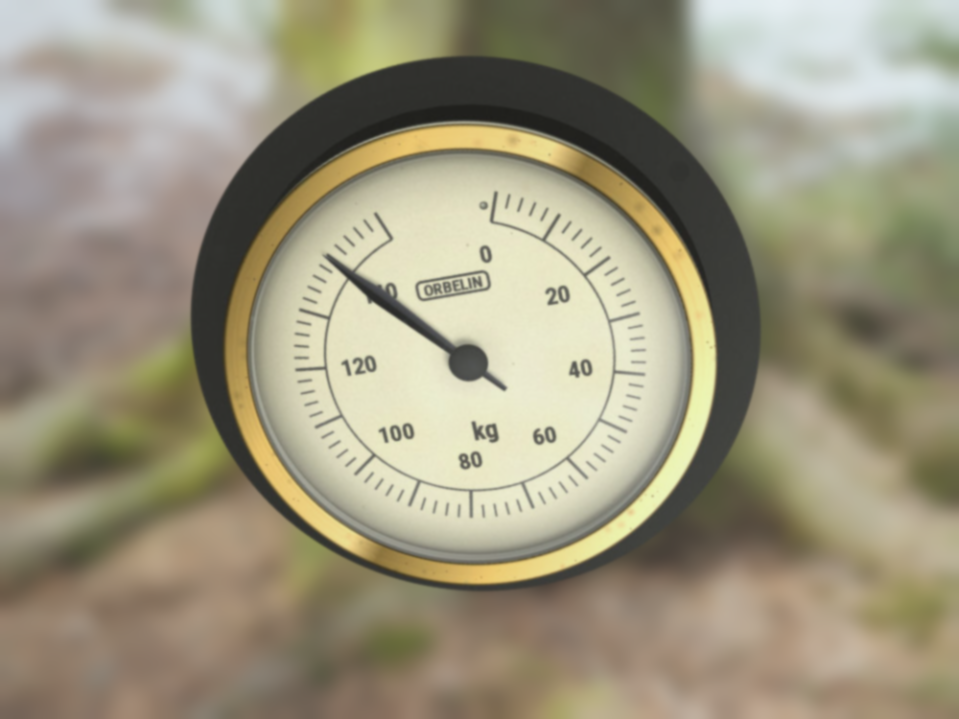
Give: 140 kg
